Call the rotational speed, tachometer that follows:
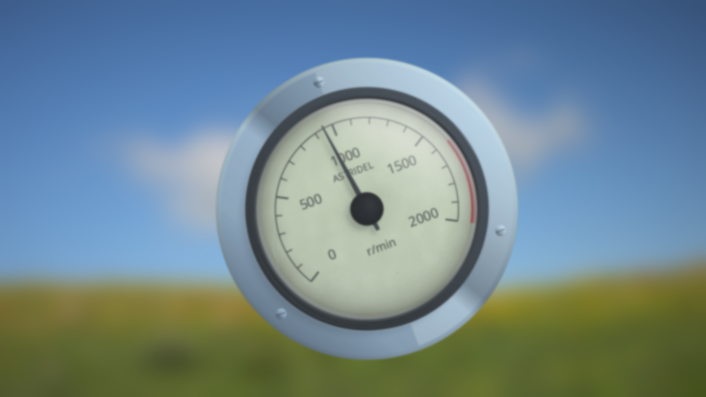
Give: 950 rpm
